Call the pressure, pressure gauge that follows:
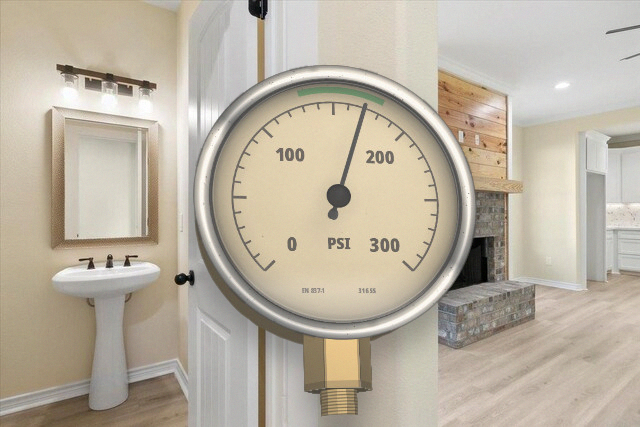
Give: 170 psi
